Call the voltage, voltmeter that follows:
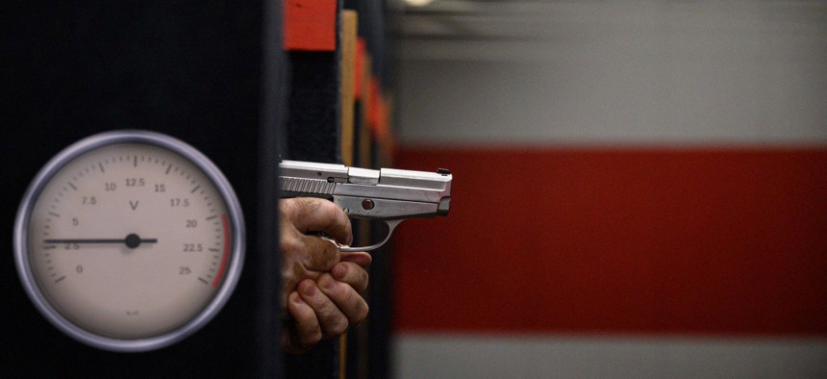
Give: 3 V
